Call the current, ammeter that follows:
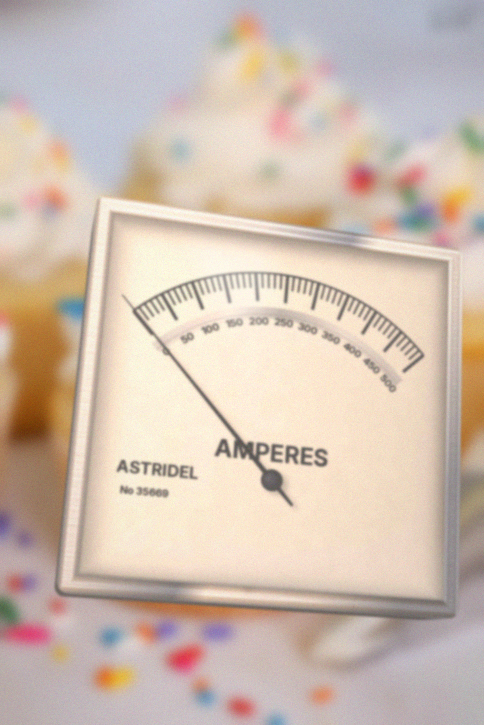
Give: 0 A
